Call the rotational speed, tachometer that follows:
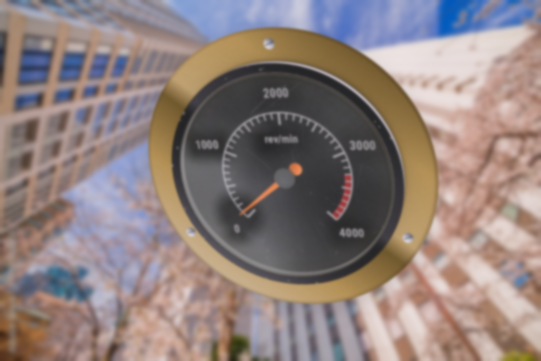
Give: 100 rpm
